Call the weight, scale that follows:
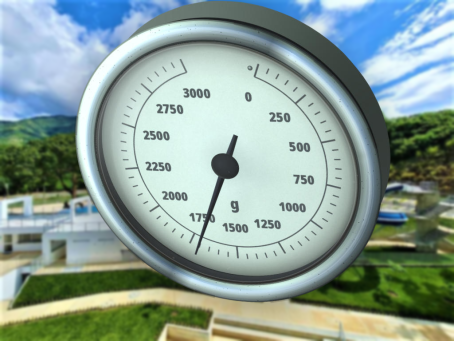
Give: 1700 g
